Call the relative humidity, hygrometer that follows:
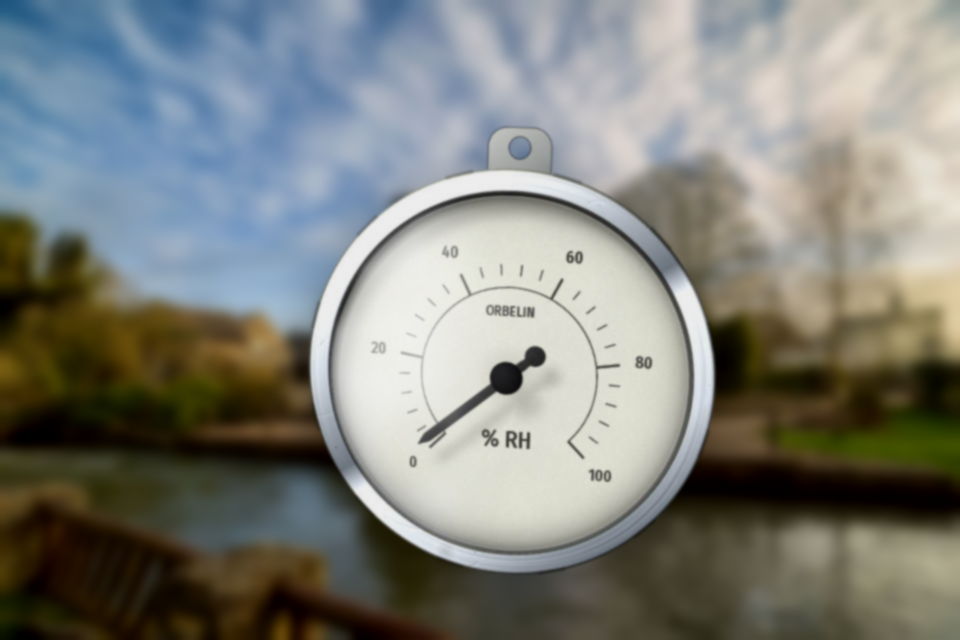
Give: 2 %
